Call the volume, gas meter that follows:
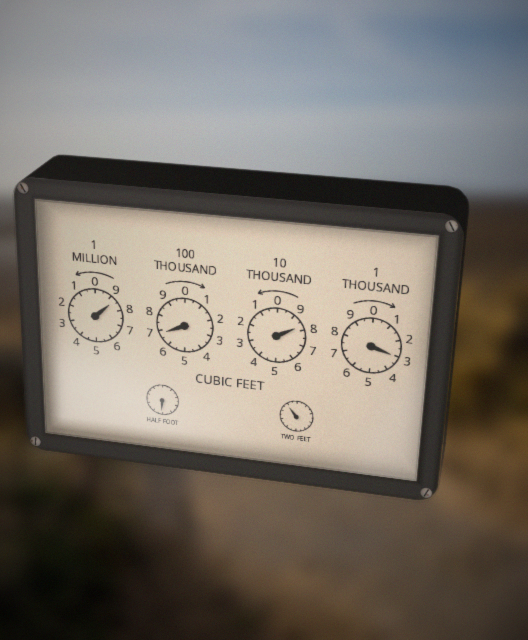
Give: 868300 ft³
